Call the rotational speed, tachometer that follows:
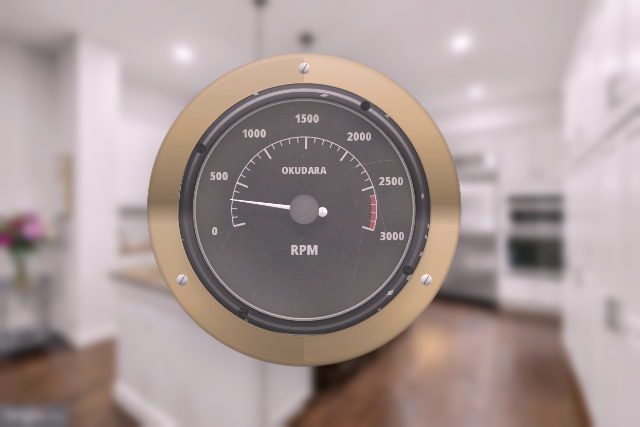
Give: 300 rpm
